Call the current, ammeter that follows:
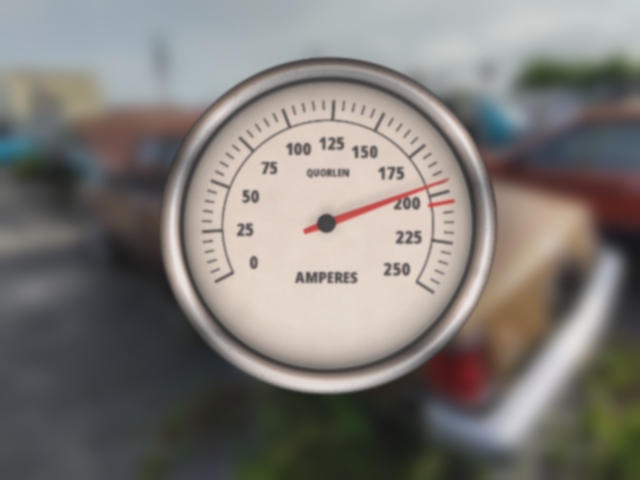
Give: 195 A
